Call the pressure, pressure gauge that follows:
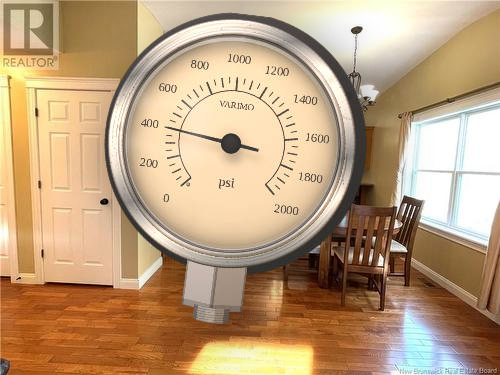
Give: 400 psi
